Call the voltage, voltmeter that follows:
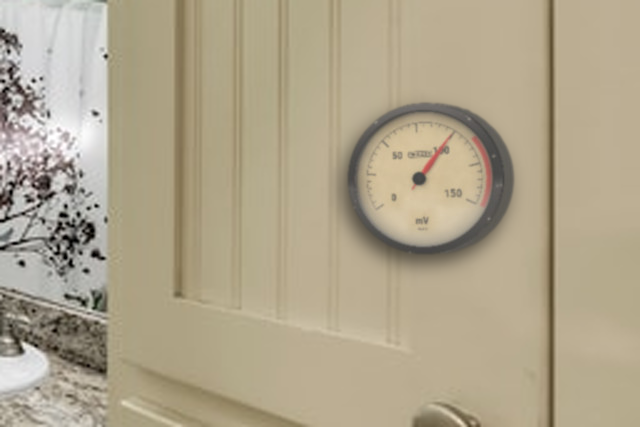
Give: 100 mV
